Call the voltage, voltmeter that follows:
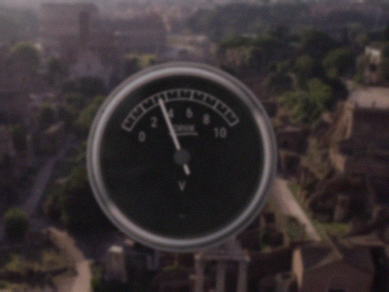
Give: 3.5 V
